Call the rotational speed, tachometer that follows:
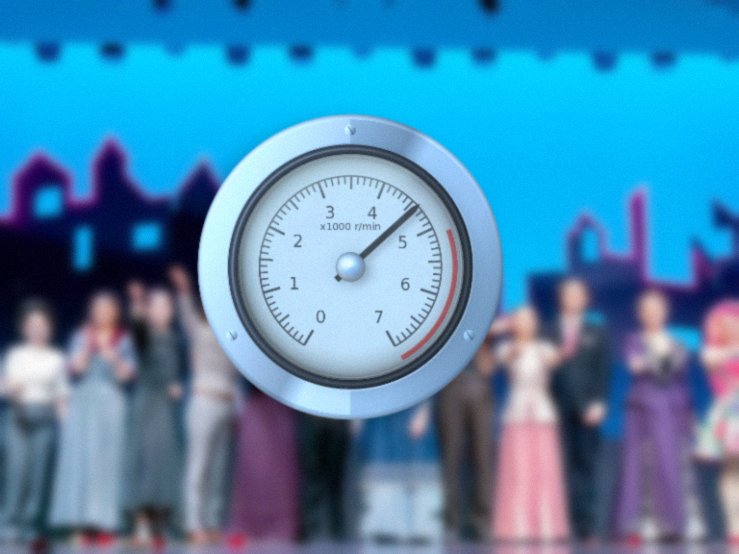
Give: 4600 rpm
